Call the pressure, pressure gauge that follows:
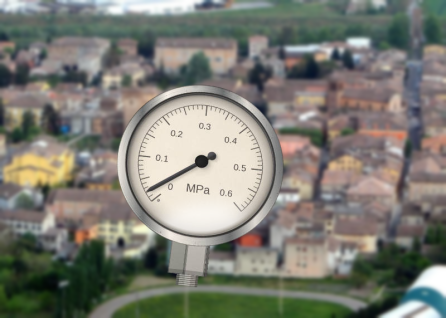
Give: 0.02 MPa
